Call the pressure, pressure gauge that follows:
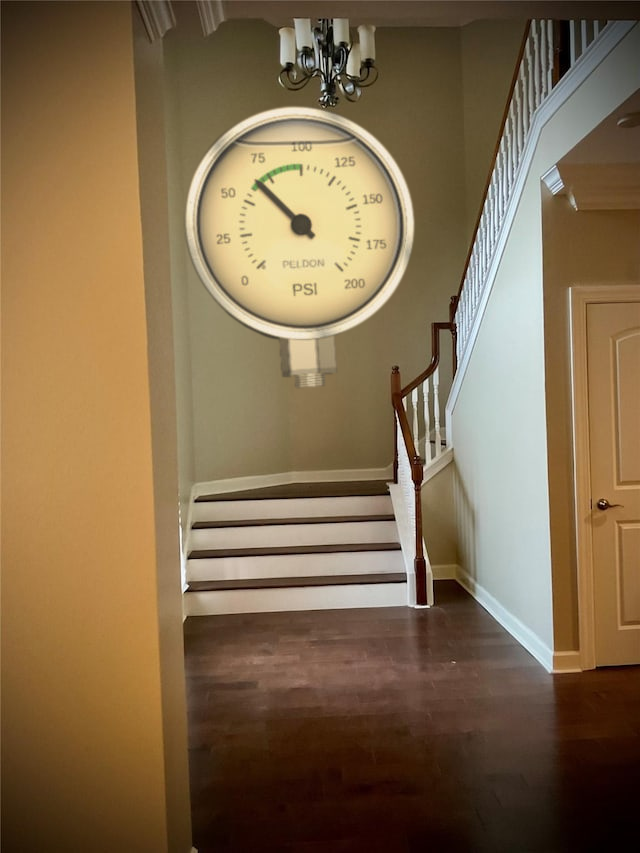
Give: 65 psi
